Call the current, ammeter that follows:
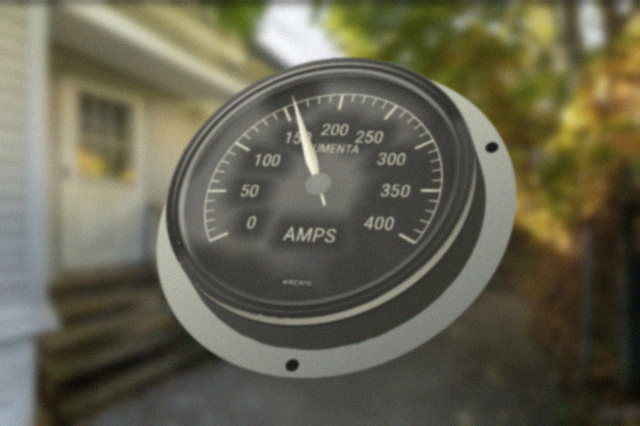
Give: 160 A
